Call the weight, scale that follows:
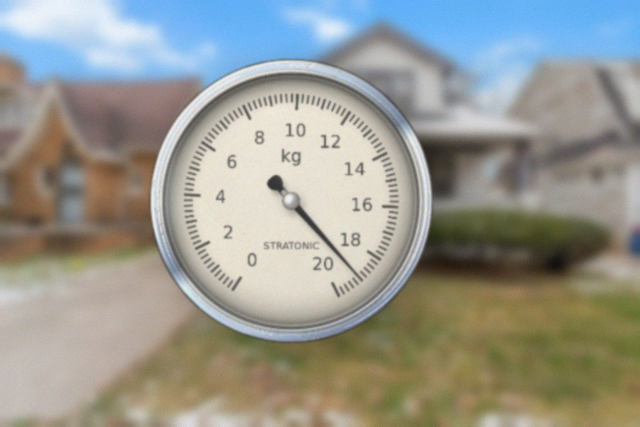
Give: 19 kg
